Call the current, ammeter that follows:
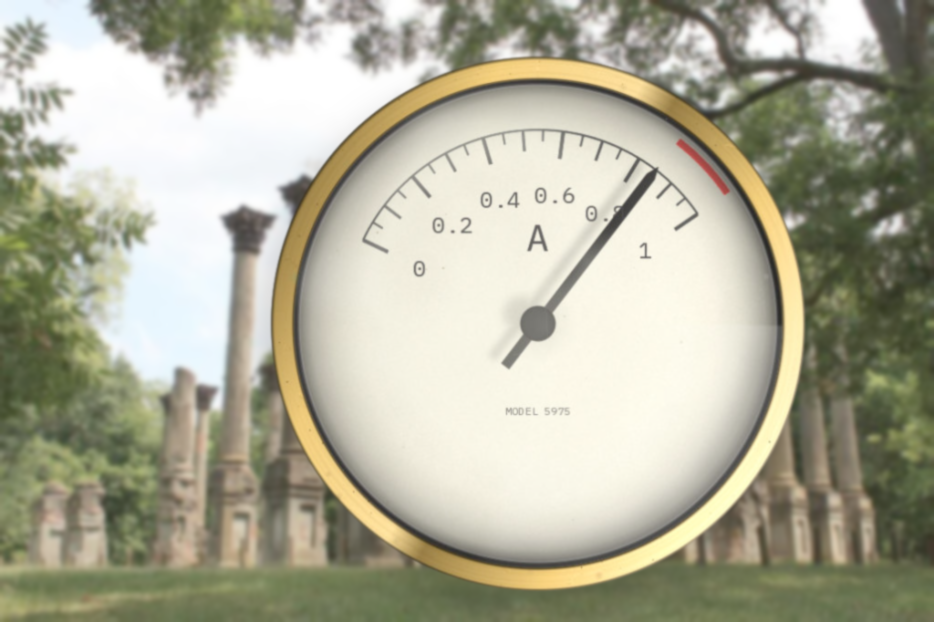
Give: 0.85 A
